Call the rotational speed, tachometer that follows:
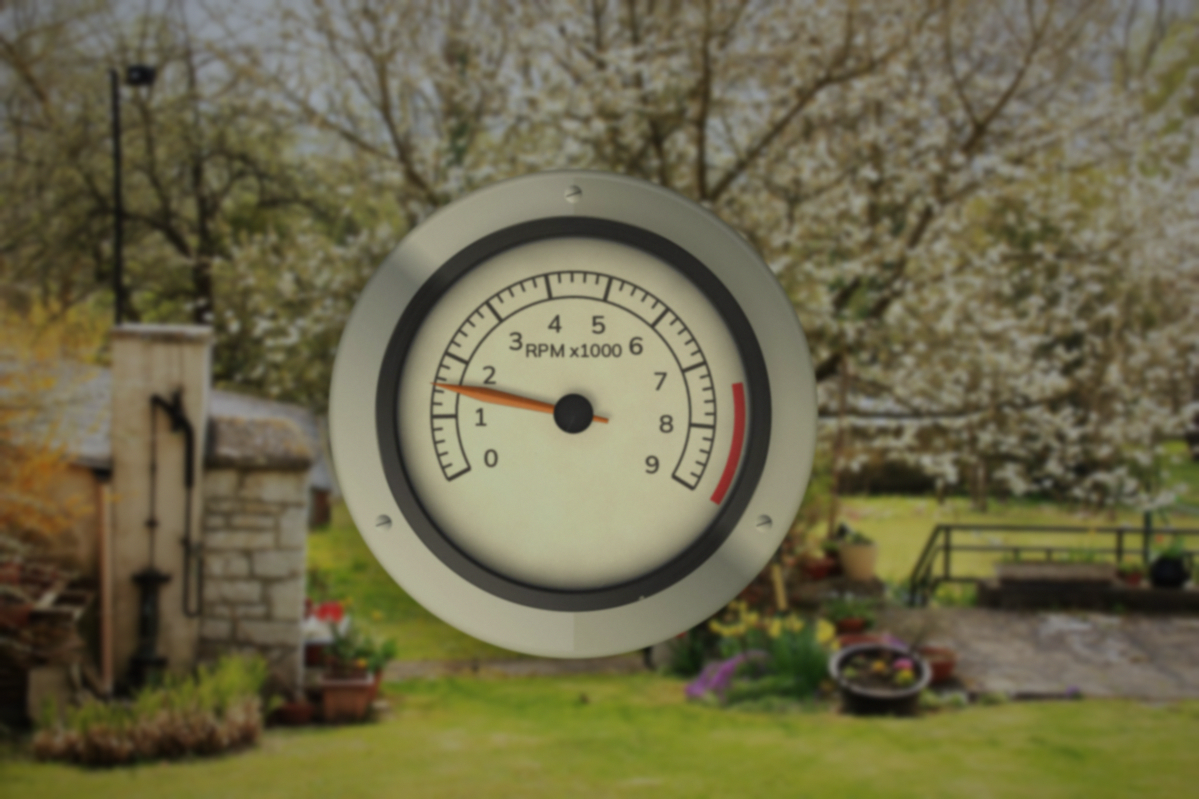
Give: 1500 rpm
